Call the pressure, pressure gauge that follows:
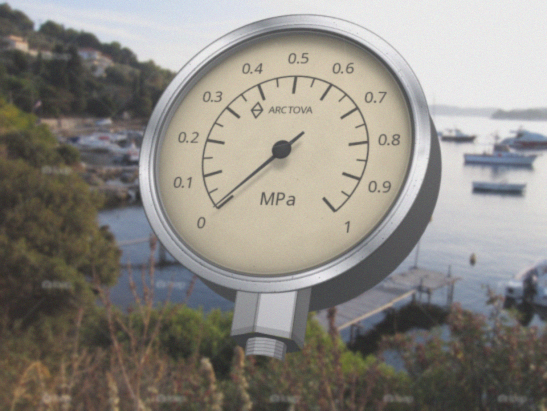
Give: 0 MPa
